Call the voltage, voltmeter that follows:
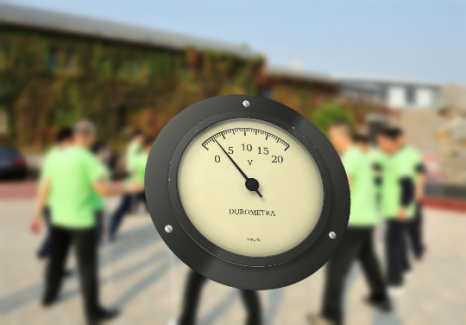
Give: 2.5 V
